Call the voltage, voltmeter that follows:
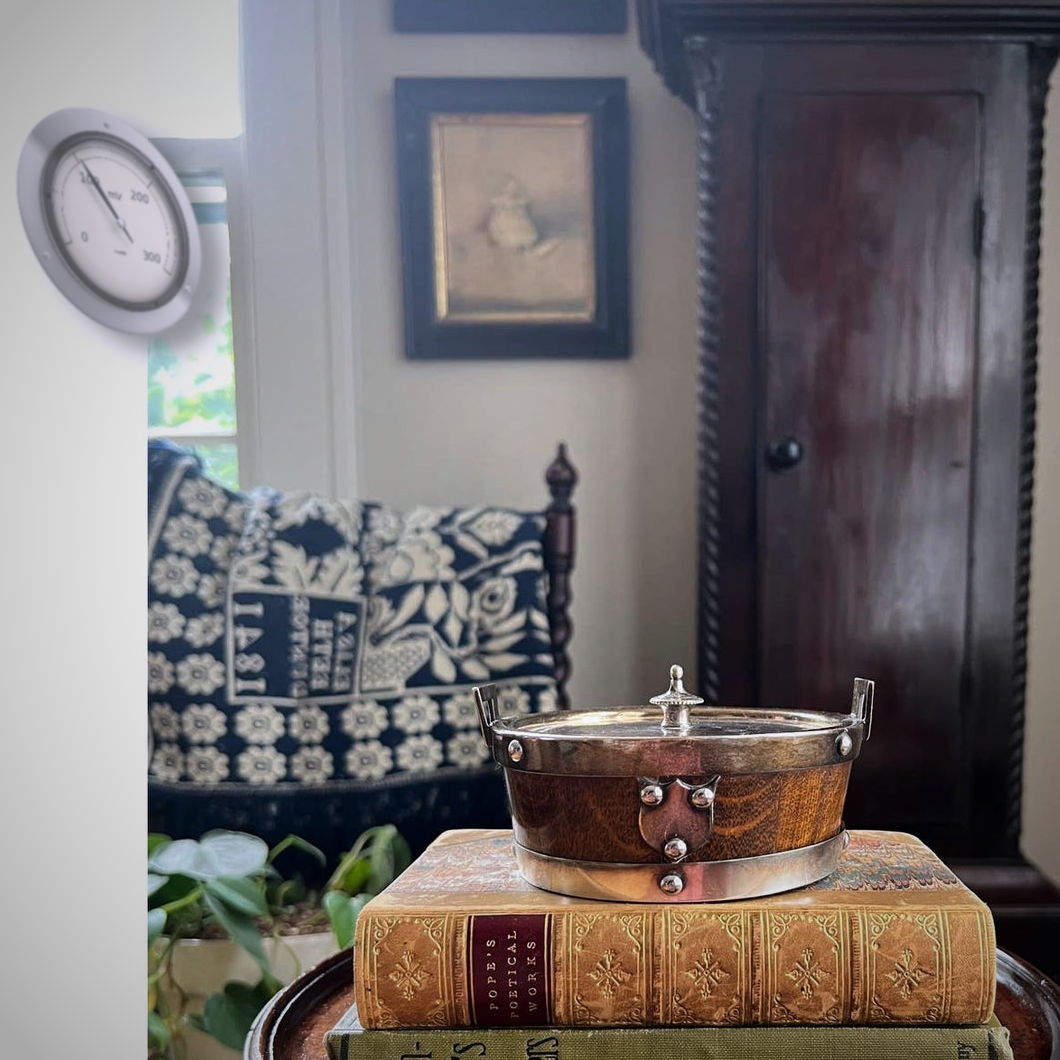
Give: 100 mV
